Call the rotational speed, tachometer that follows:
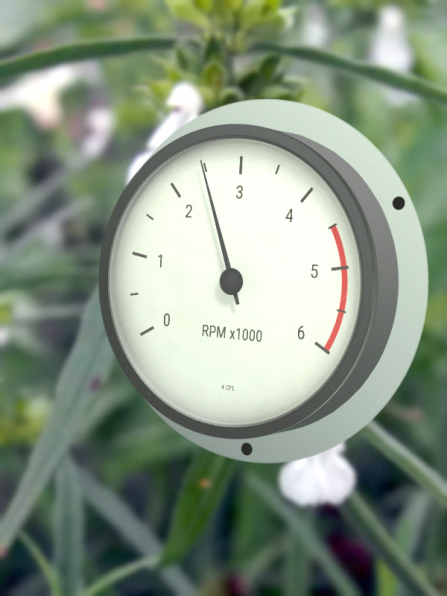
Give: 2500 rpm
